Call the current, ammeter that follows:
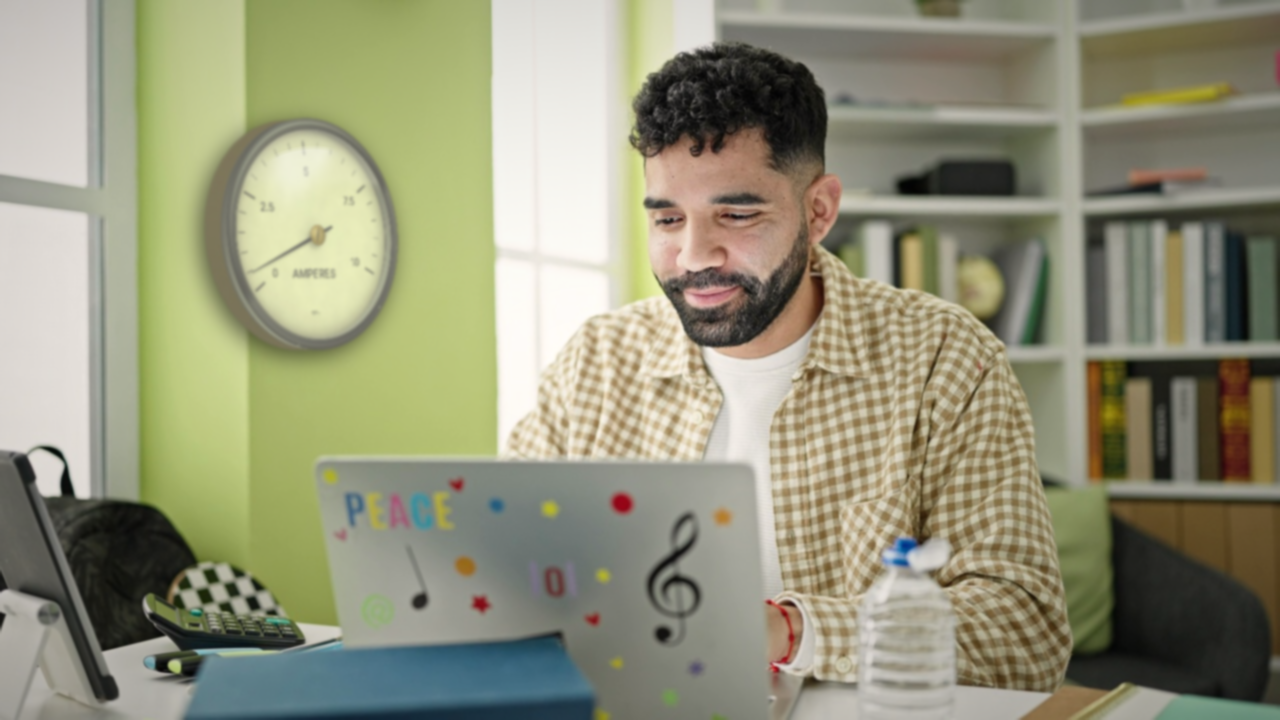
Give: 0.5 A
